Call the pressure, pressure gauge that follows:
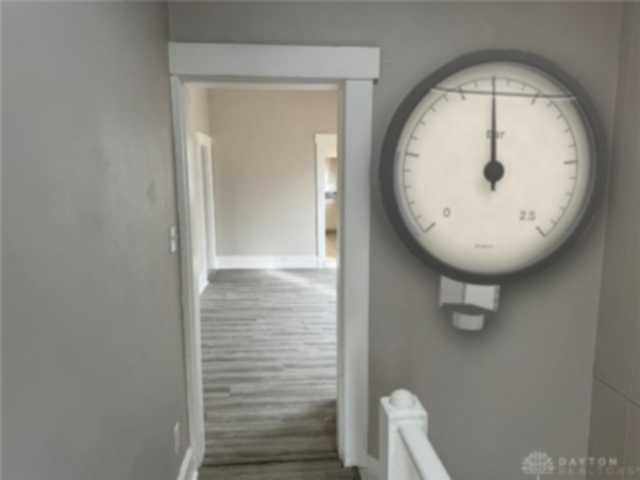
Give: 1.2 bar
